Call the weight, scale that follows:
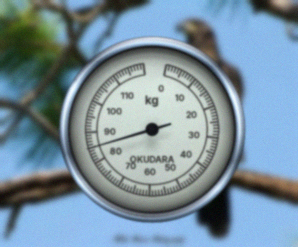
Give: 85 kg
